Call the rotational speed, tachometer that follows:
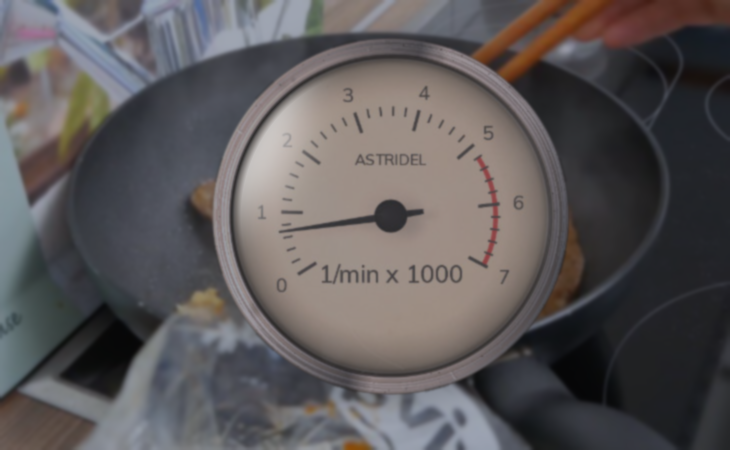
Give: 700 rpm
